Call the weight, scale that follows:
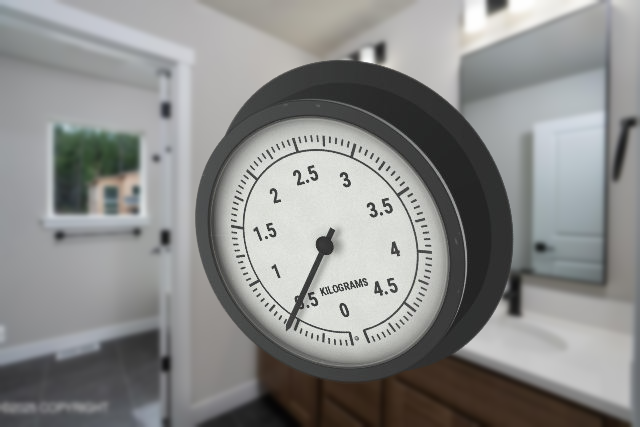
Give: 0.55 kg
